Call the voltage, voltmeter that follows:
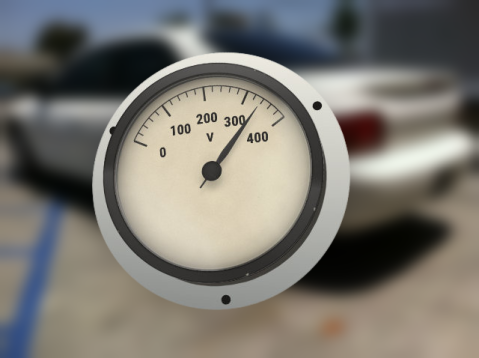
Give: 340 V
